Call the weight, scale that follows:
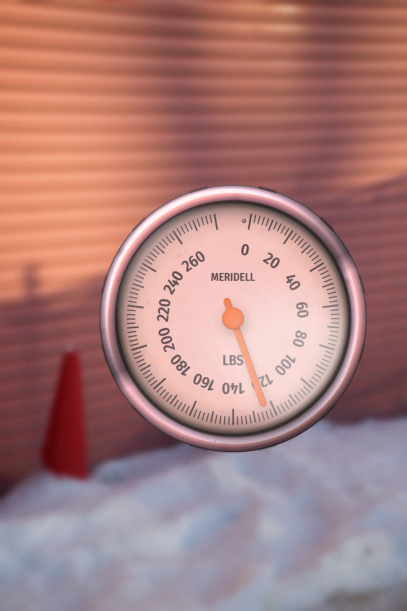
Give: 124 lb
